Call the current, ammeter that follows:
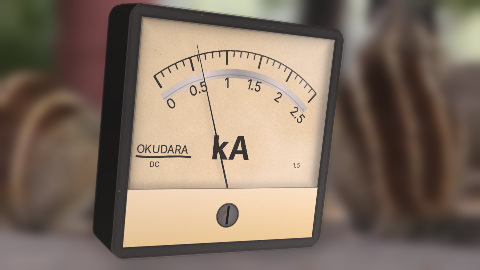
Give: 0.6 kA
